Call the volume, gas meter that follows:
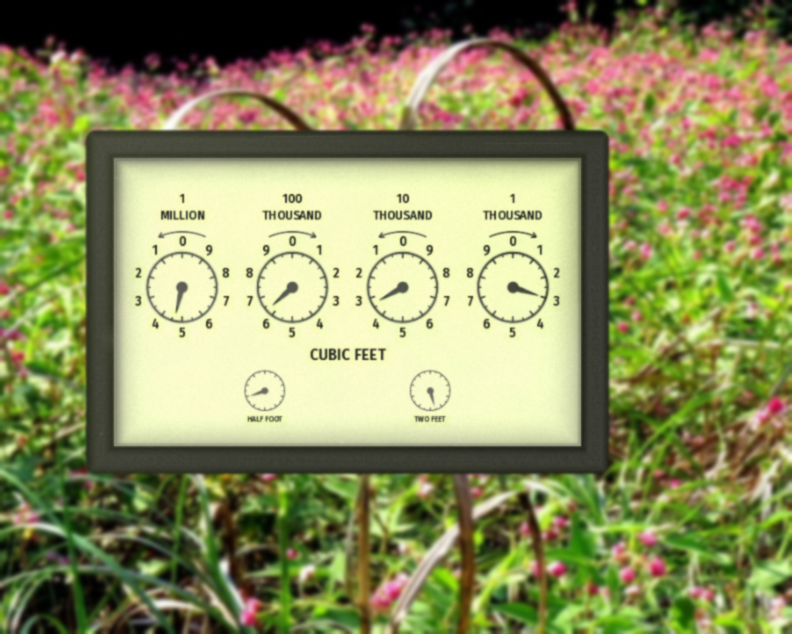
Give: 463300 ft³
